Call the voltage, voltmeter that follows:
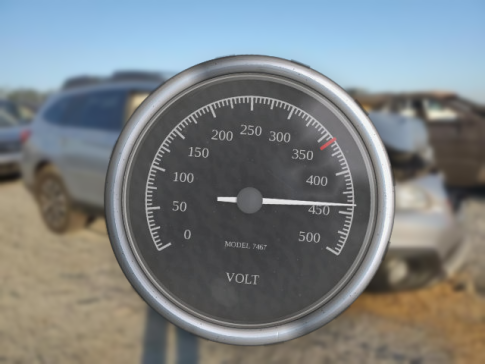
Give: 440 V
